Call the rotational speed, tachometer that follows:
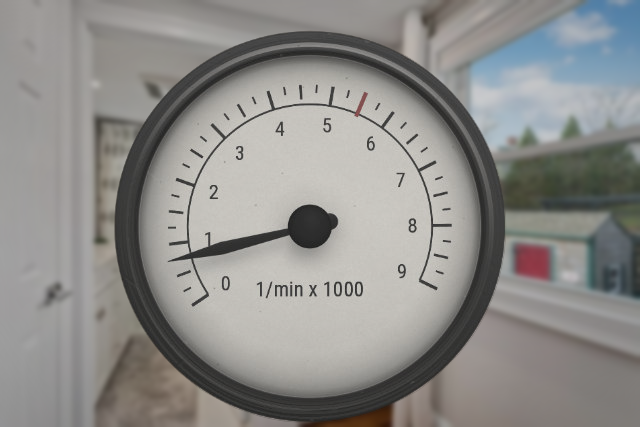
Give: 750 rpm
